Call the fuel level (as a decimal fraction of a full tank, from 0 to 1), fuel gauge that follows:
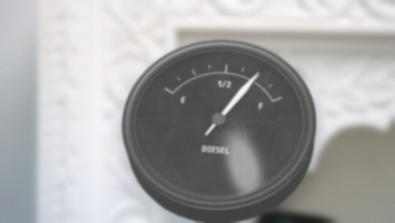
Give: 0.75
